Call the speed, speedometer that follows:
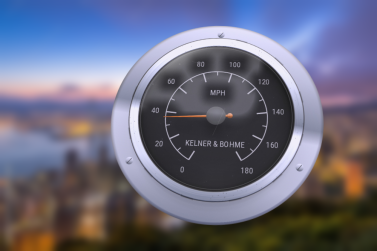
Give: 35 mph
